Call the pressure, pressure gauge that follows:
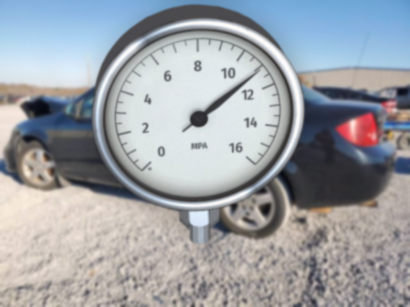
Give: 11 MPa
